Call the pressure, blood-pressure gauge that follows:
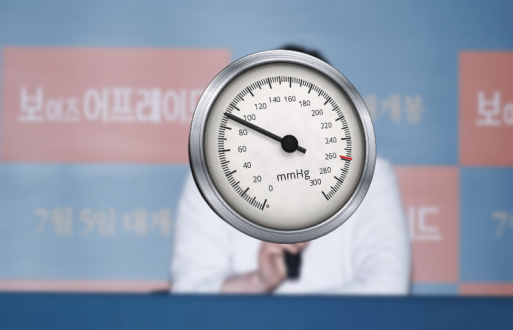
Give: 90 mmHg
